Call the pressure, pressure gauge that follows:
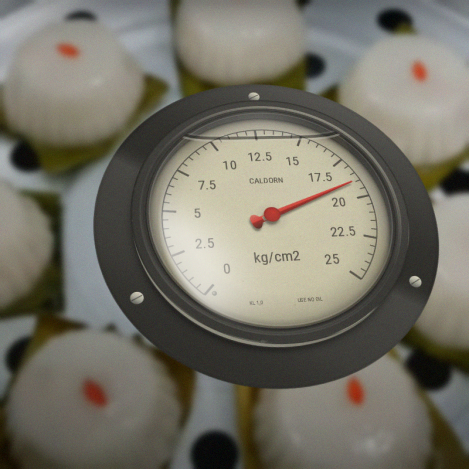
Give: 19 kg/cm²
